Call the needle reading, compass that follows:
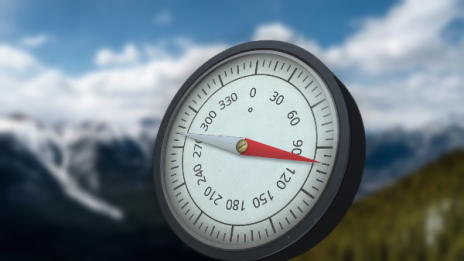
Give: 100 °
